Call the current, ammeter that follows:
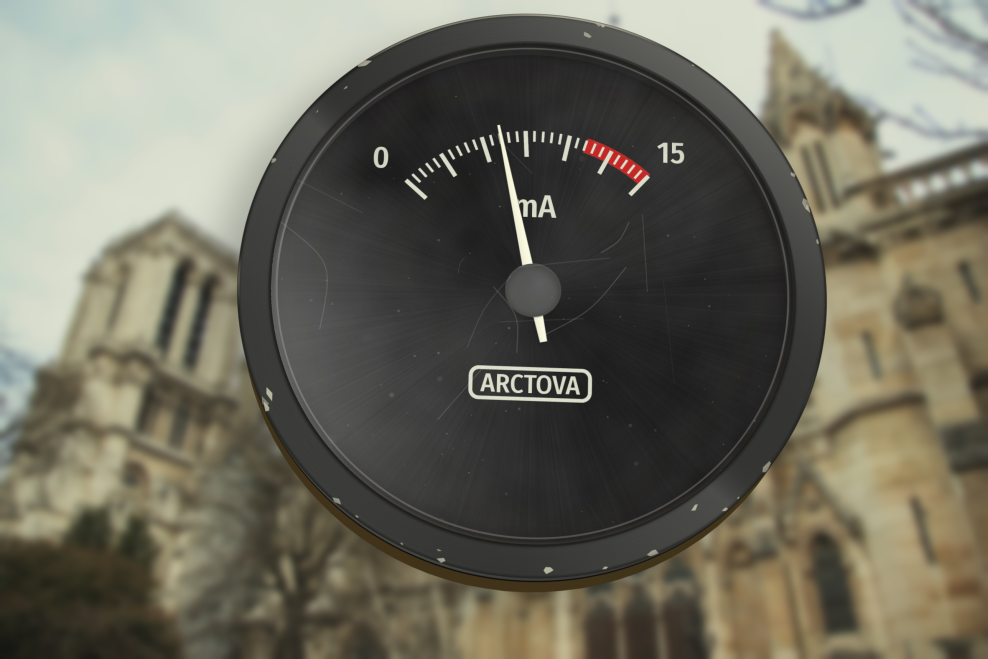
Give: 6 mA
